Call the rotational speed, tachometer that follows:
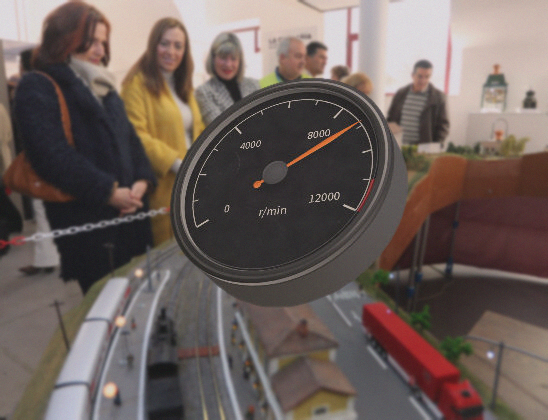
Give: 9000 rpm
